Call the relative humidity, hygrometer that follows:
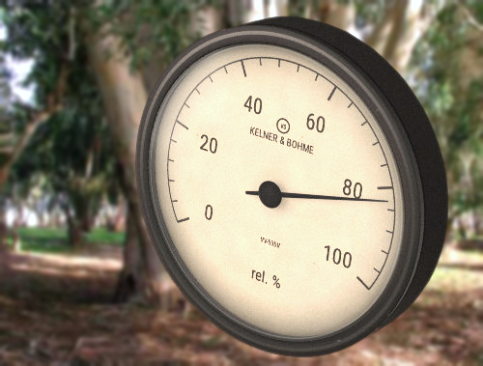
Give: 82 %
